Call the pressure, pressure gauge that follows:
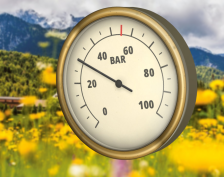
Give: 30 bar
